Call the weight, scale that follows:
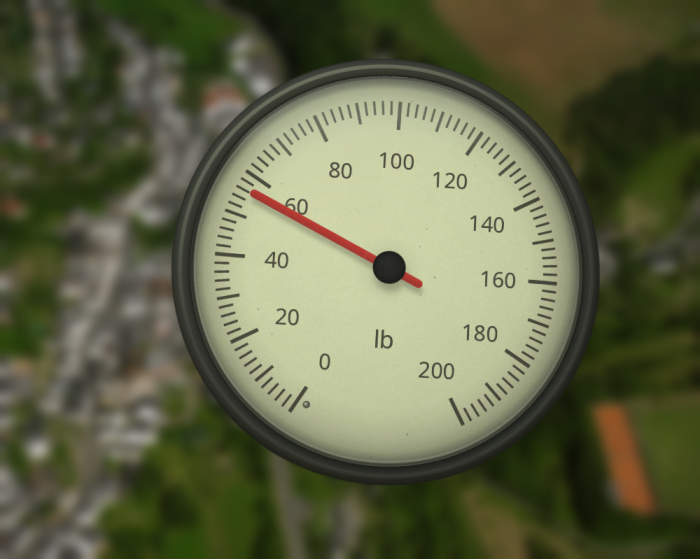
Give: 56 lb
